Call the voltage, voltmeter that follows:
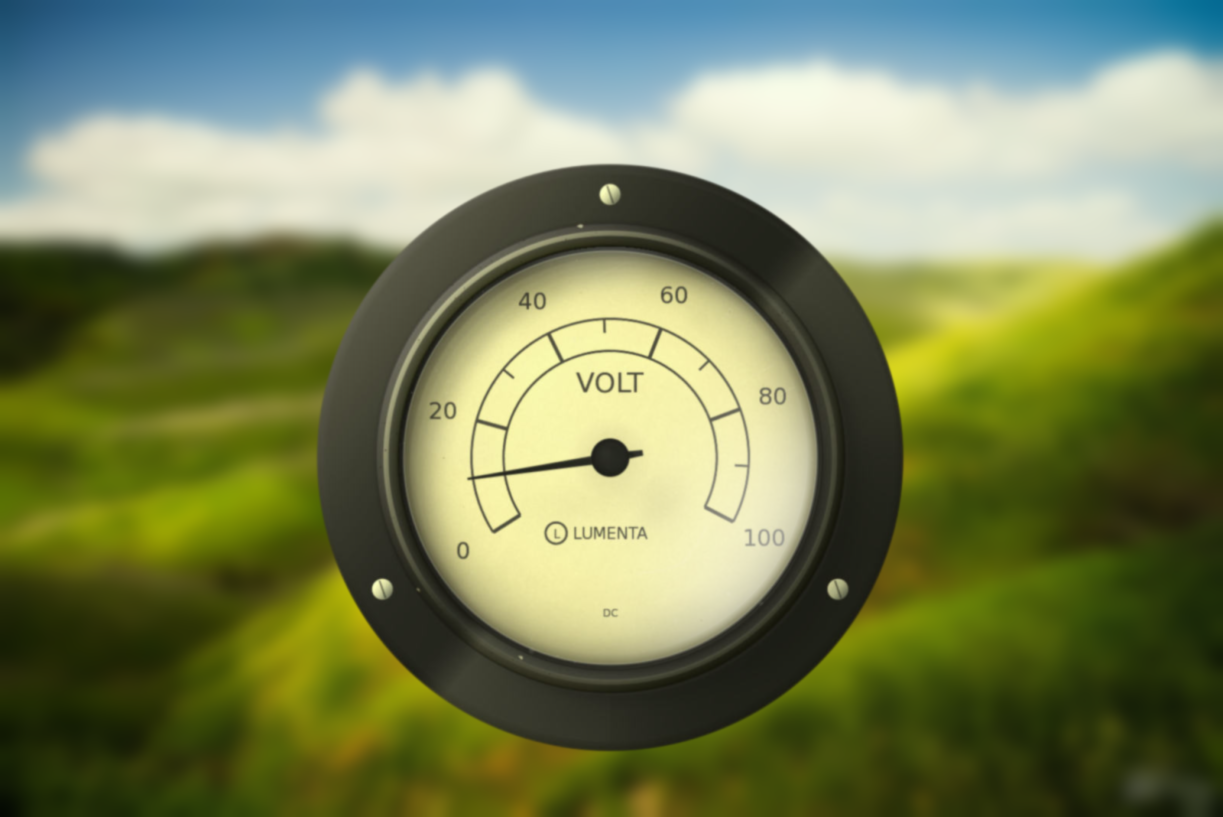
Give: 10 V
